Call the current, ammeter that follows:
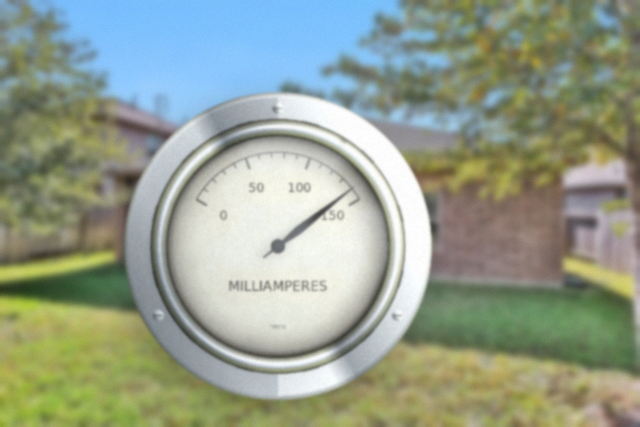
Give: 140 mA
